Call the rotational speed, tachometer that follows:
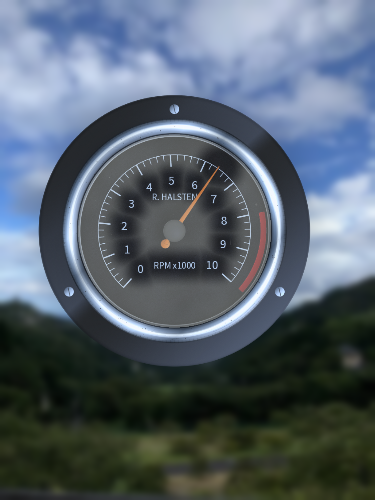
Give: 6400 rpm
